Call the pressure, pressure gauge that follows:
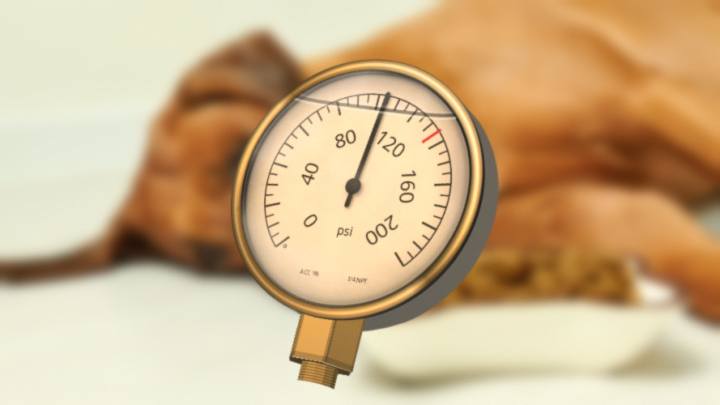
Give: 105 psi
